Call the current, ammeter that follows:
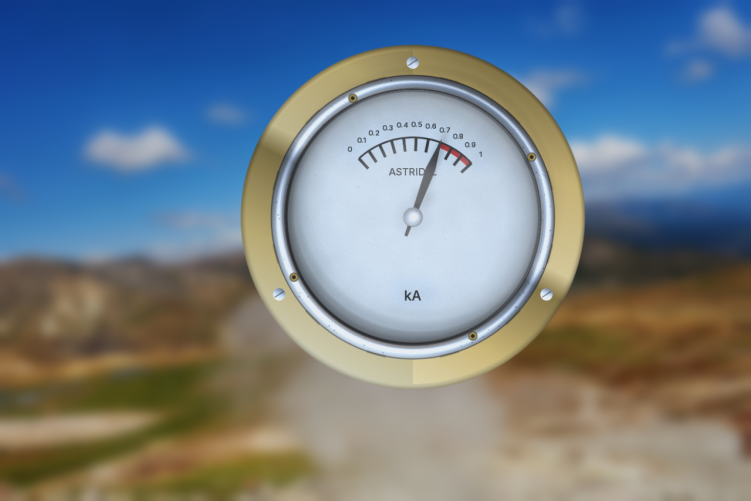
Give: 0.7 kA
